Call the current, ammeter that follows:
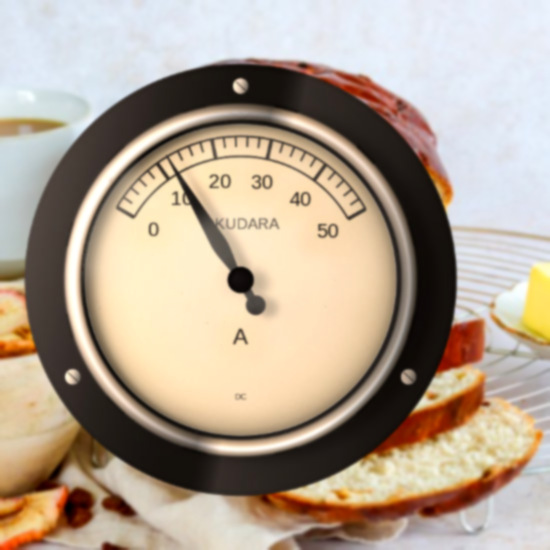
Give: 12 A
